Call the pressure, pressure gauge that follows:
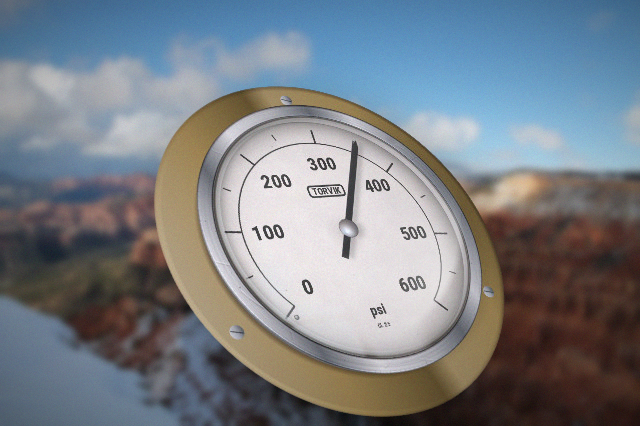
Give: 350 psi
